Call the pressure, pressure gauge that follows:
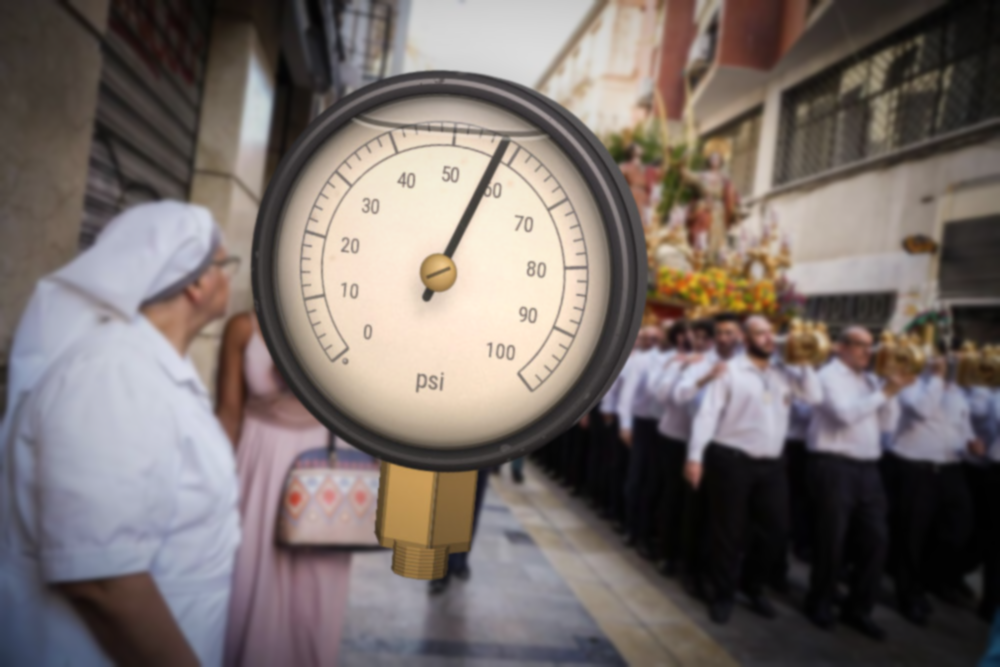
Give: 58 psi
